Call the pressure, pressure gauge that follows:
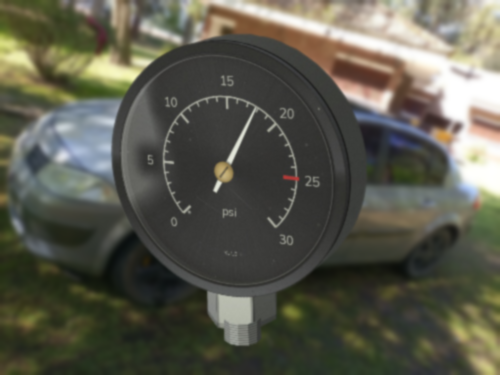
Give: 18 psi
